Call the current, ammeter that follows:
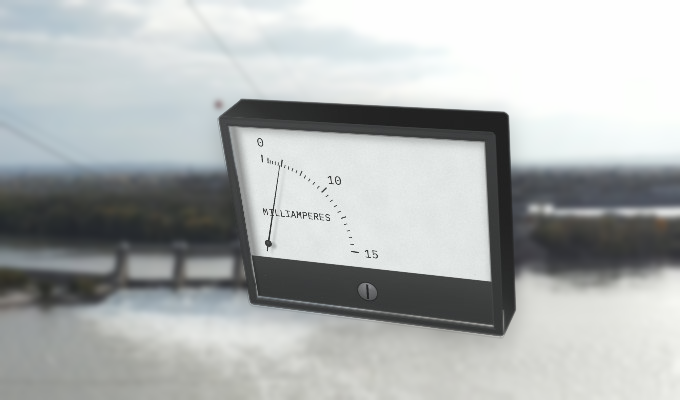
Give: 5 mA
